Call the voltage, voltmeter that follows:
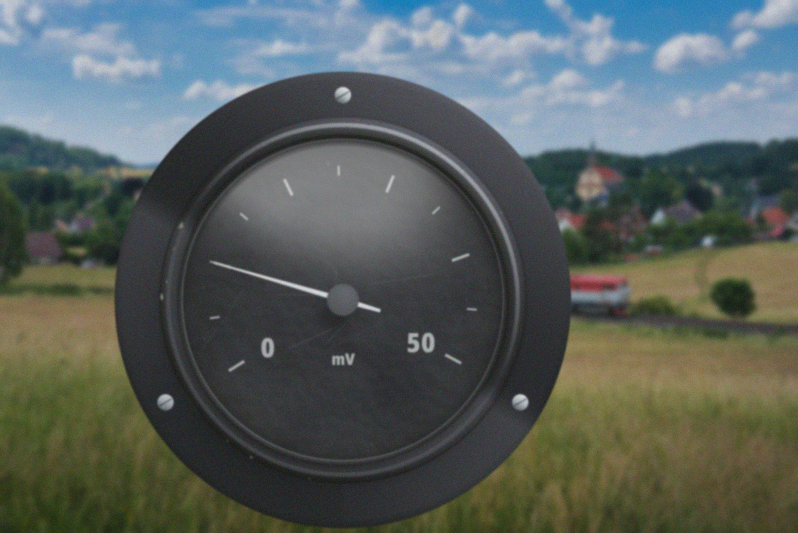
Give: 10 mV
